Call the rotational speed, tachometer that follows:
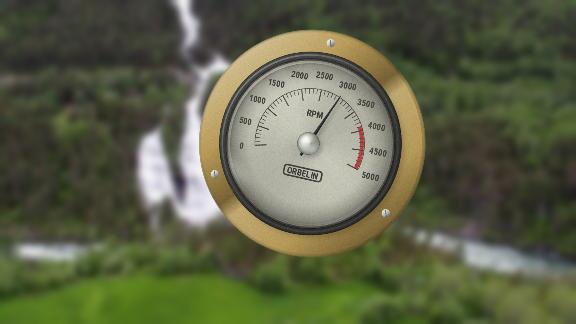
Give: 3000 rpm
